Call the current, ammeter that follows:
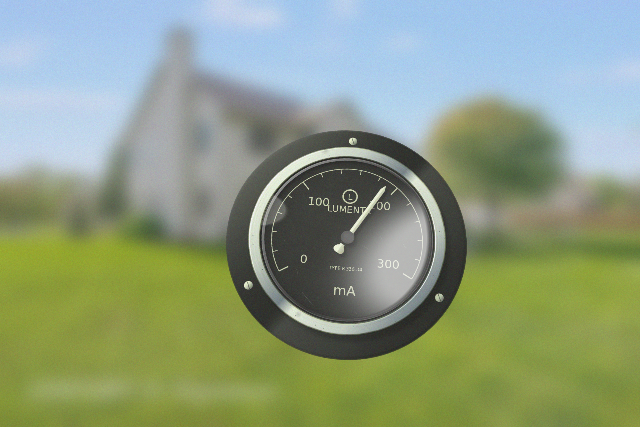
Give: 190 mA
